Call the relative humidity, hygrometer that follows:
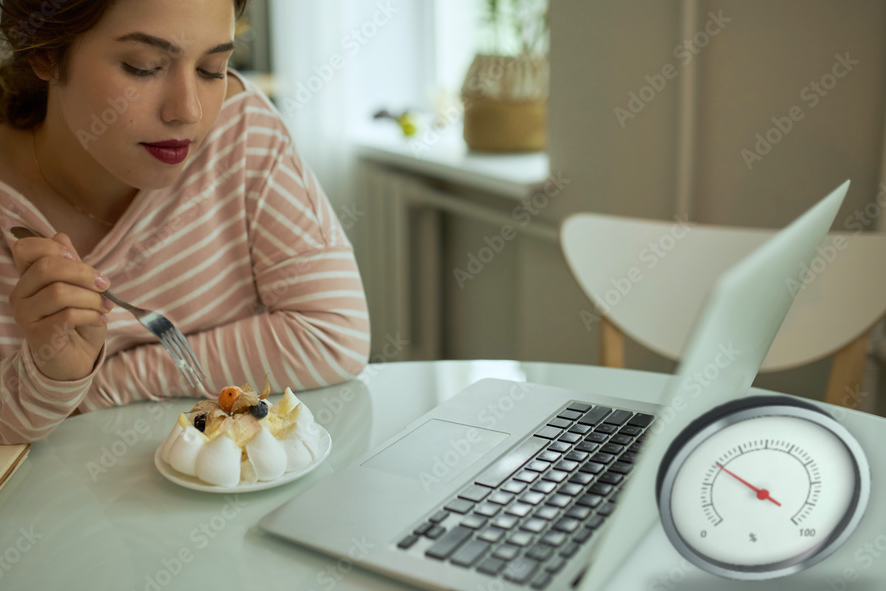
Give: 30 %
